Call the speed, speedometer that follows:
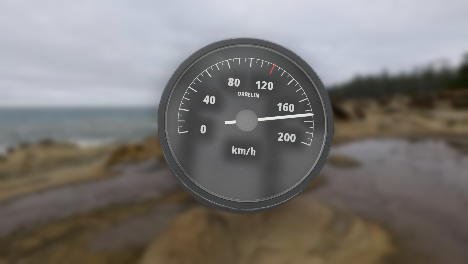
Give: 175 km/h
